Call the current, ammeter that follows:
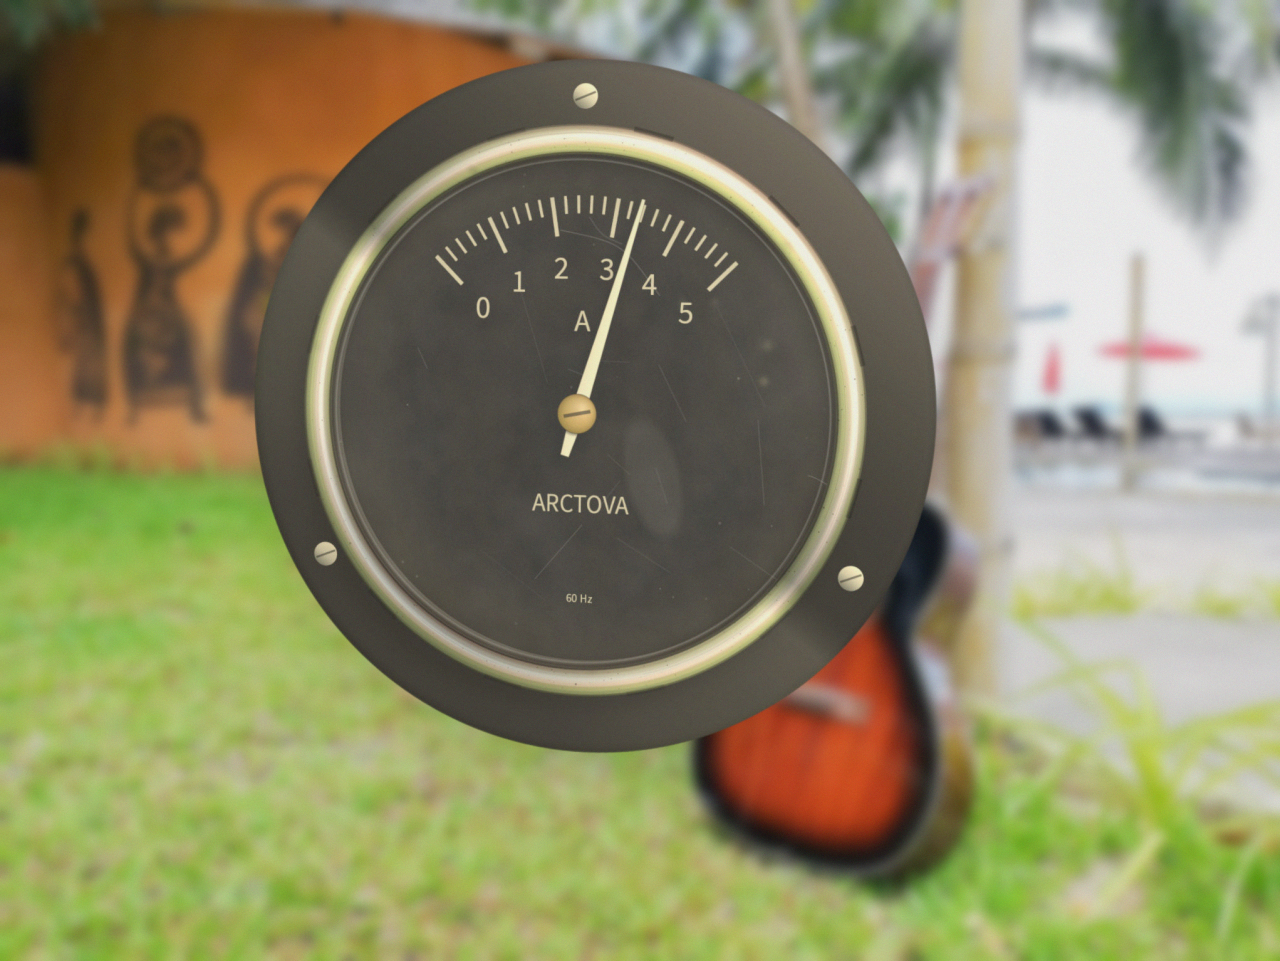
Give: 3.4 A
